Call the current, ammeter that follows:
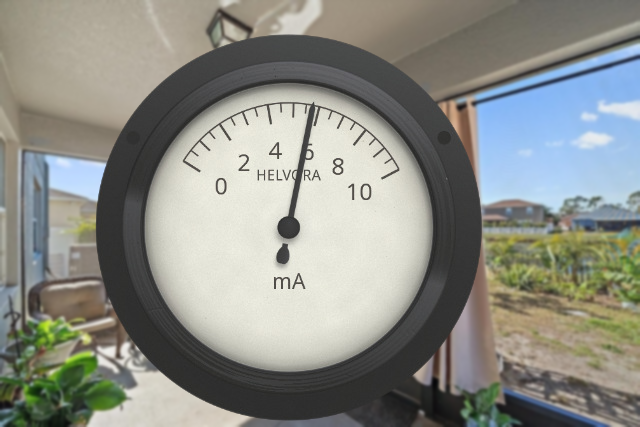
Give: 5.75 mA
